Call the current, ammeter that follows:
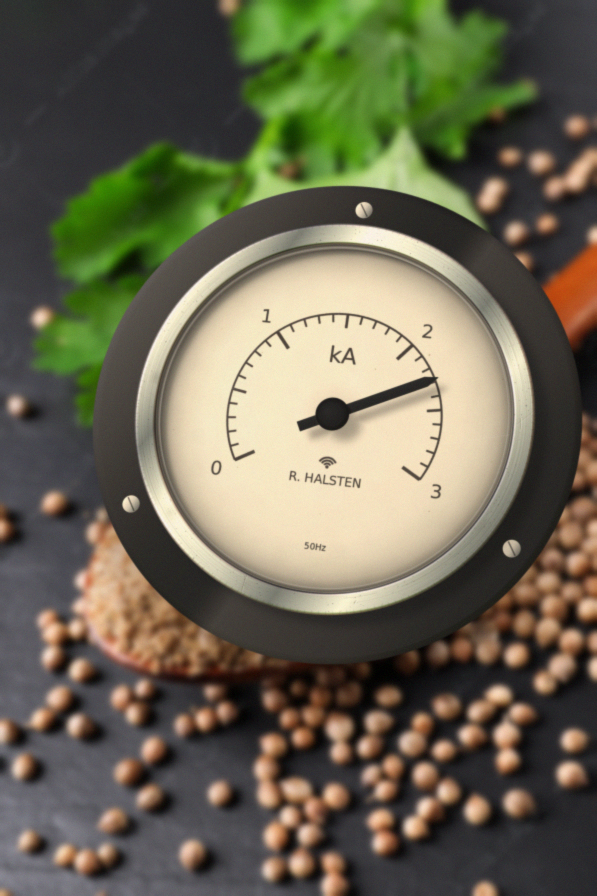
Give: 2.3 kA
